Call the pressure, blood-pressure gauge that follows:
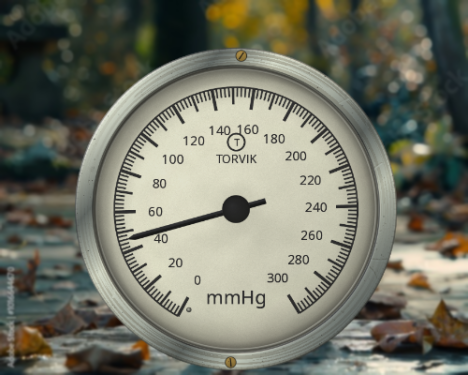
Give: 46 mmHg
